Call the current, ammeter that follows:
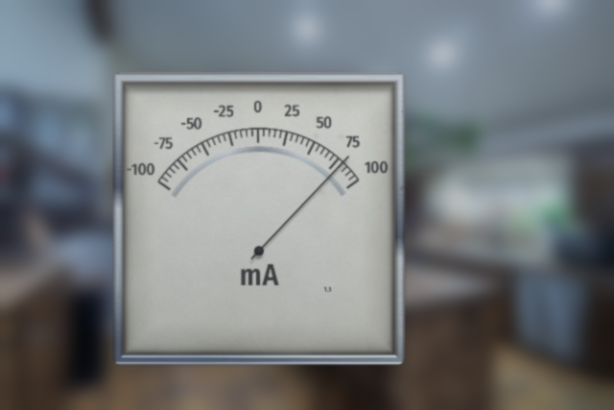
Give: 80 mA
